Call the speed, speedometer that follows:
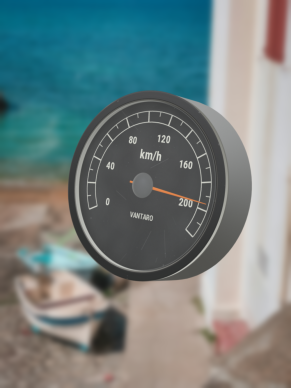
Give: 195 km/h
